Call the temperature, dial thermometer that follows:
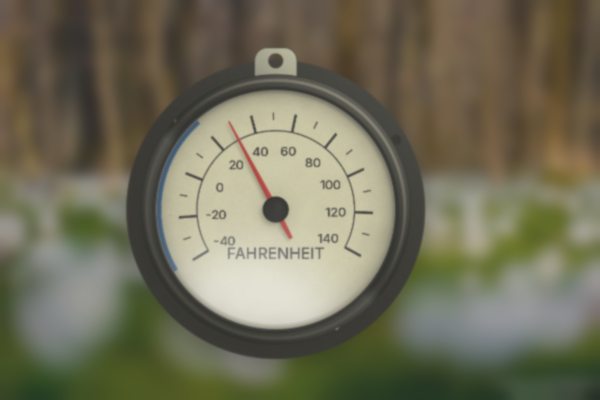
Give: 30 °F
